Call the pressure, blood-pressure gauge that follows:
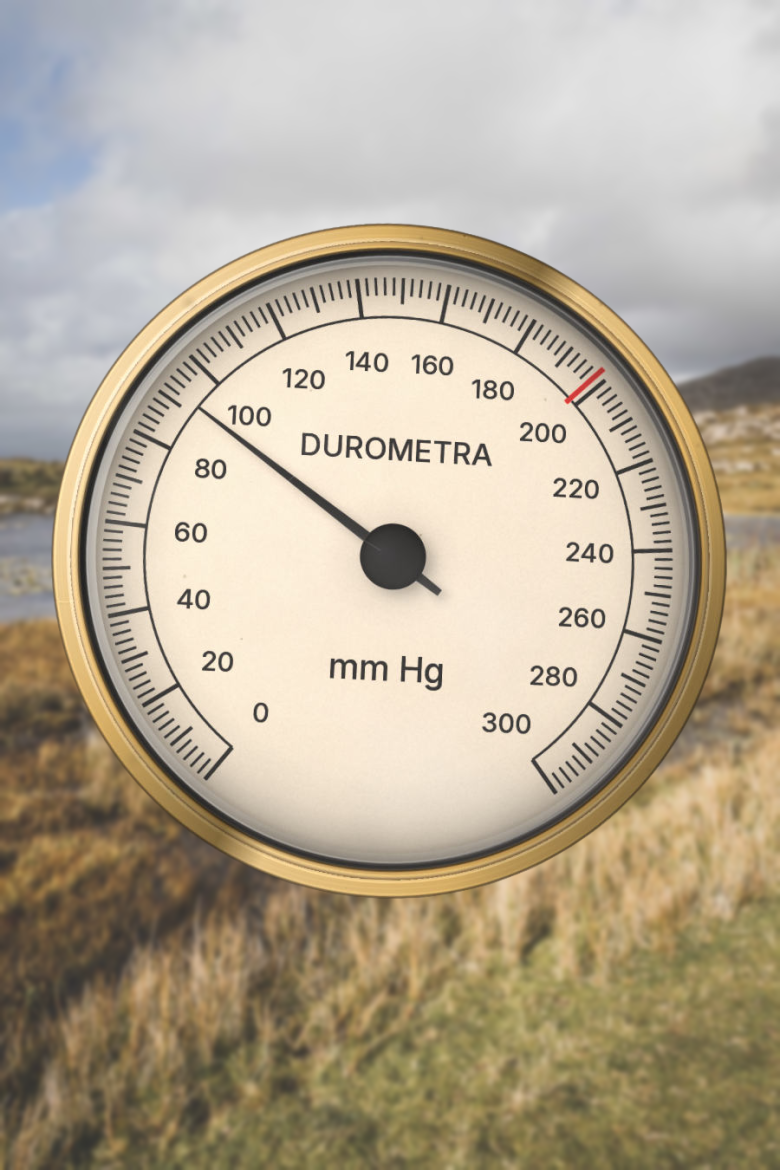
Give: 92 mmHg
